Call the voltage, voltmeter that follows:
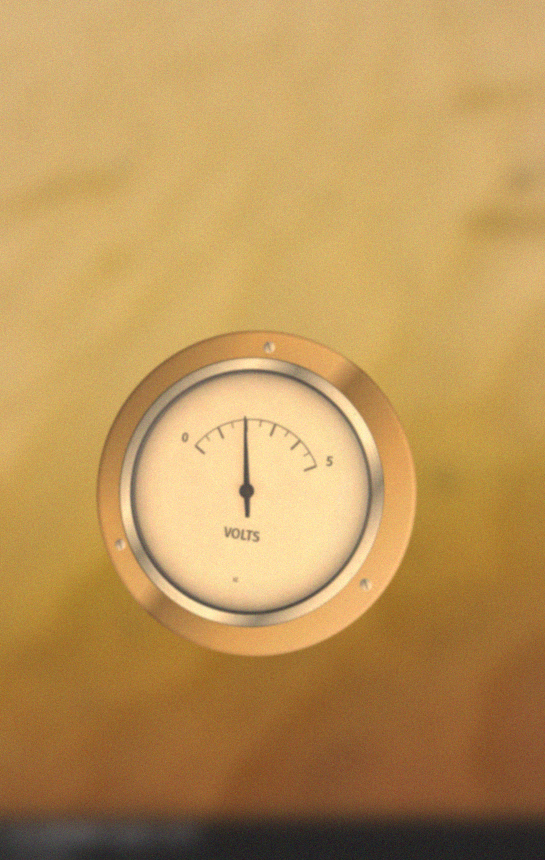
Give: 2 V
